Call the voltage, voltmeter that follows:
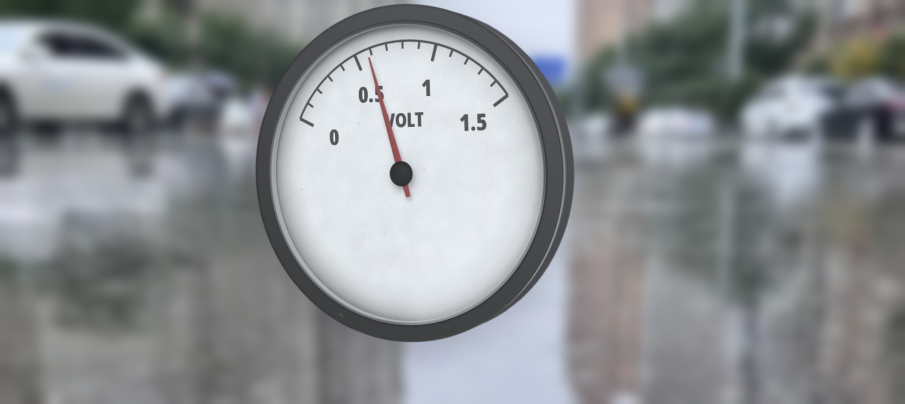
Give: 0.6 V
